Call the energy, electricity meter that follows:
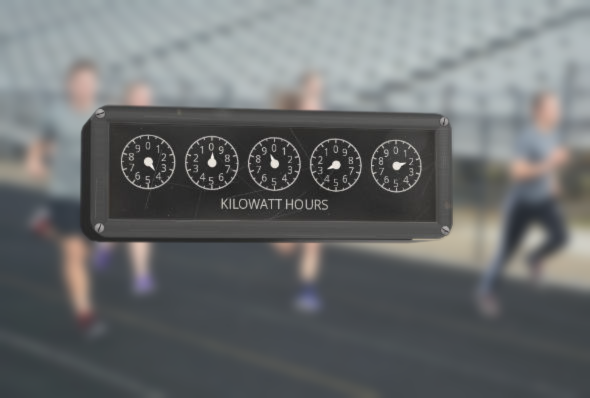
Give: 39932 kWh
